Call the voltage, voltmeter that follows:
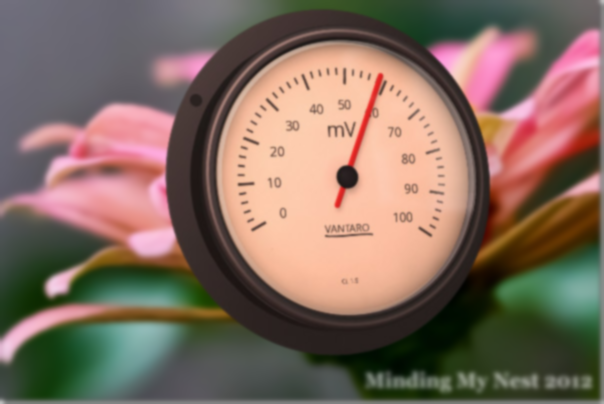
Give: 58 mV
